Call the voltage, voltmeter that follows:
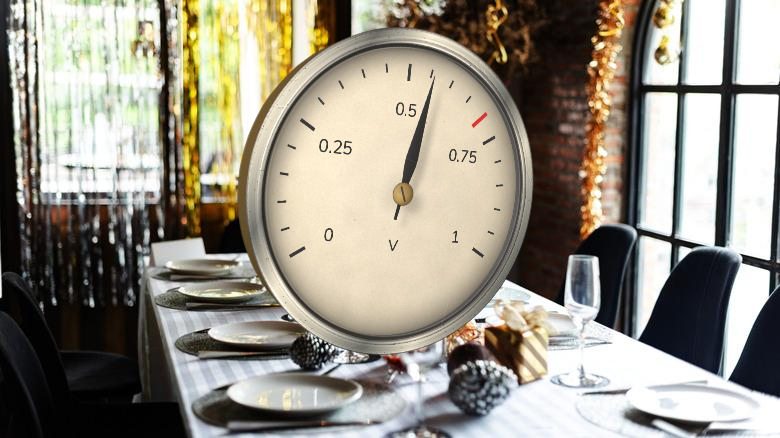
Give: 0.55 V
